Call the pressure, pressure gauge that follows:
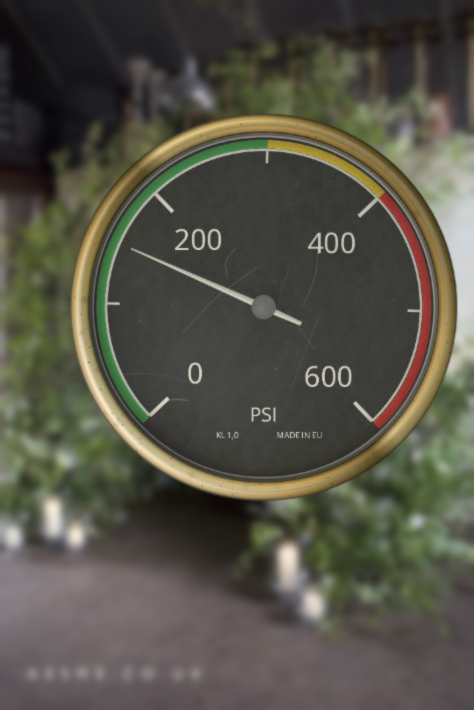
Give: 150 psi
